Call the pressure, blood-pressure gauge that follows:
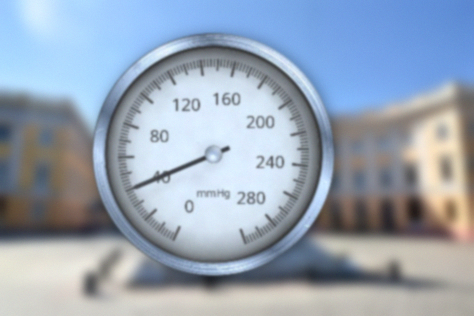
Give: 40 mmHg
